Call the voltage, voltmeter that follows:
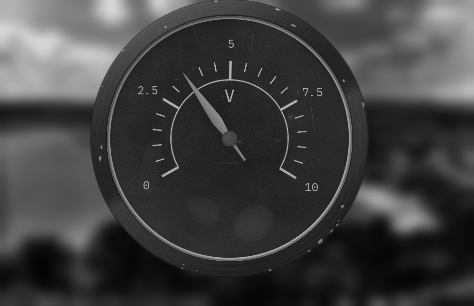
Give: 3.5 V
